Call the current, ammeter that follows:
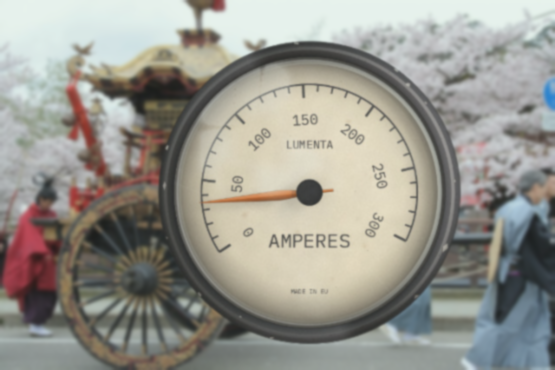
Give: 35 A
